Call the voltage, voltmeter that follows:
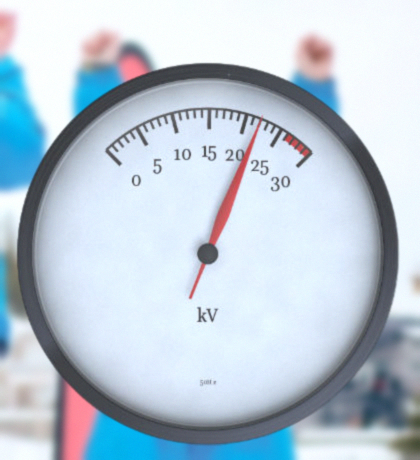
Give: 22 kV
